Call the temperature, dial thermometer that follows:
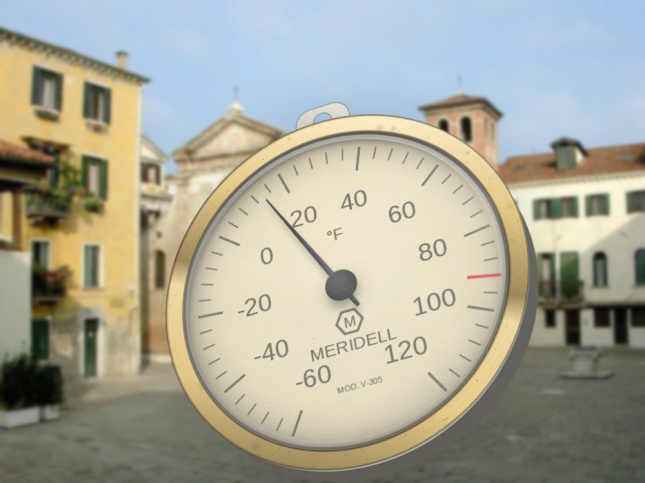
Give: 14 °F
